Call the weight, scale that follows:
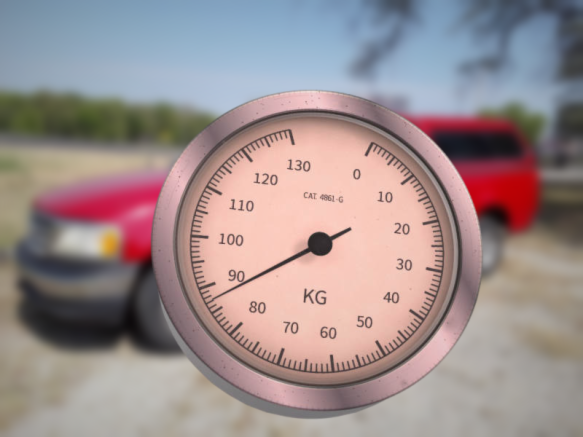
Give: 87 kg
